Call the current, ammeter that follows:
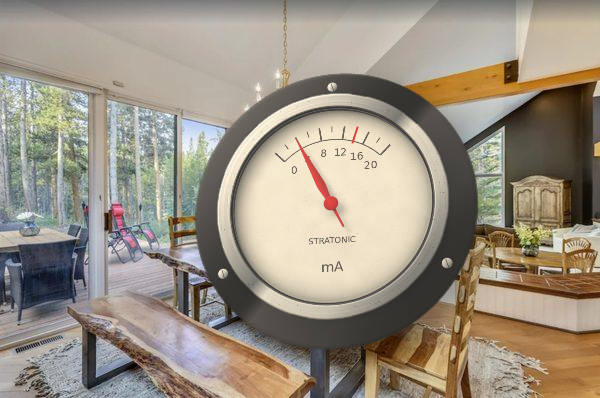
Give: 4 mA
